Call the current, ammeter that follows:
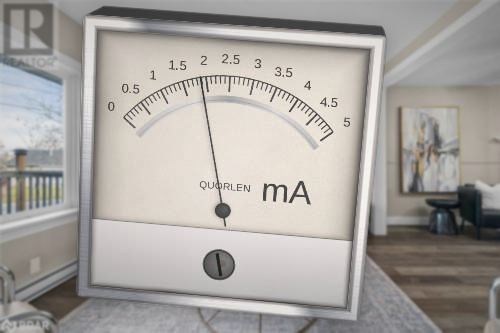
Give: 1.9 mA
